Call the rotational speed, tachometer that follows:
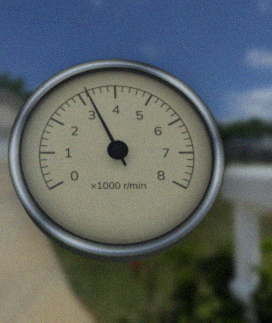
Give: 3200 rpm
